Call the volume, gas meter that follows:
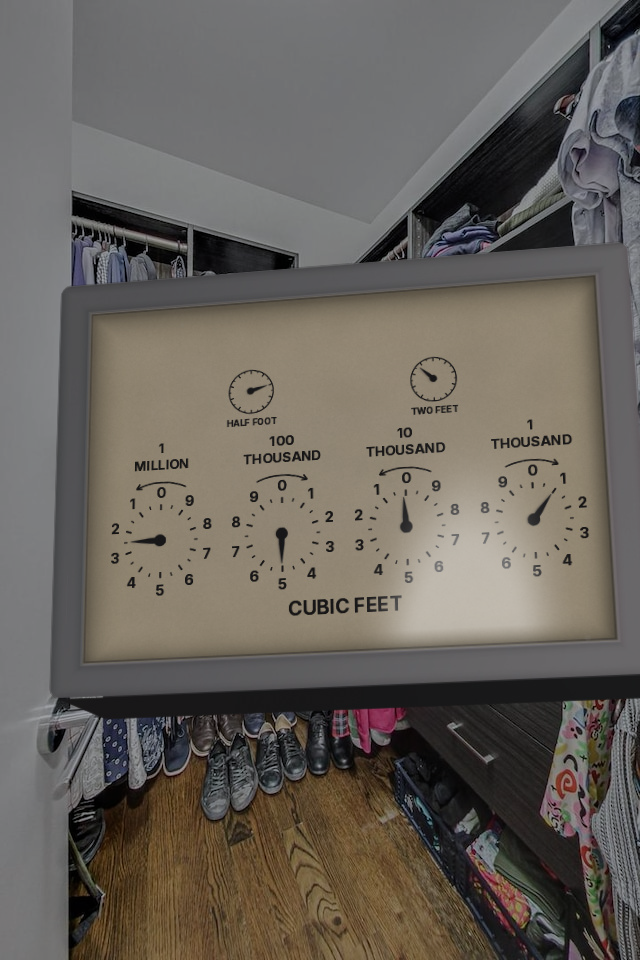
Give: 250100 ft³
